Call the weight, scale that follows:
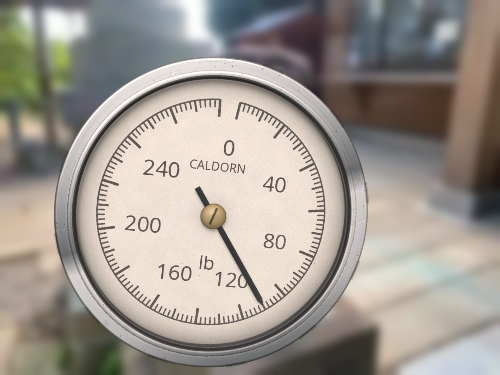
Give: 110 lb
